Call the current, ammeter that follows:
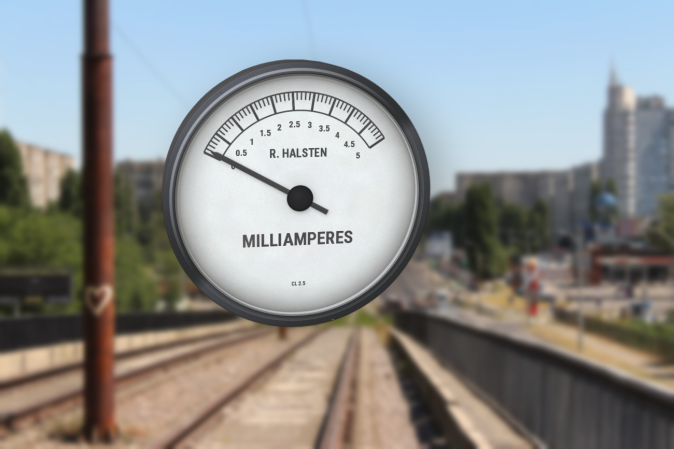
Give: 0.1 mA
